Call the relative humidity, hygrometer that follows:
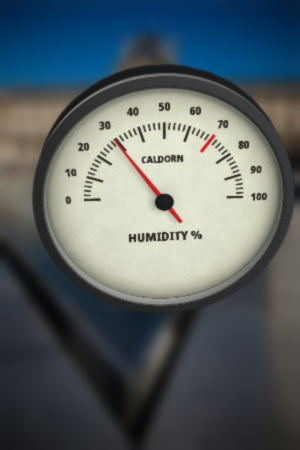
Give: 30 %
